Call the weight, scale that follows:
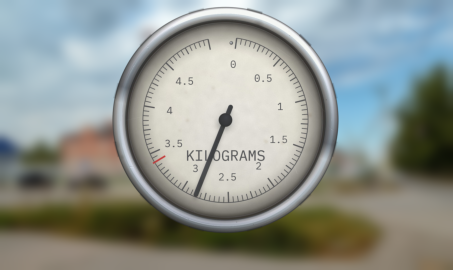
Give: 2.85 kg
